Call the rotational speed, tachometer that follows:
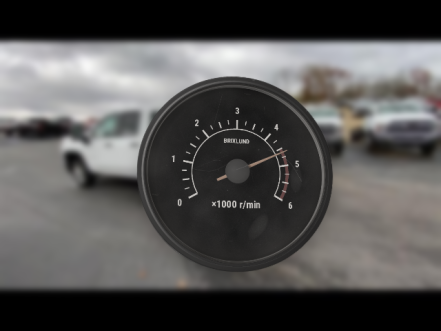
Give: 4625 rpm
